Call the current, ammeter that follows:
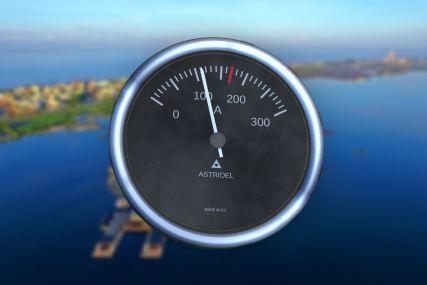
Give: 110 A
